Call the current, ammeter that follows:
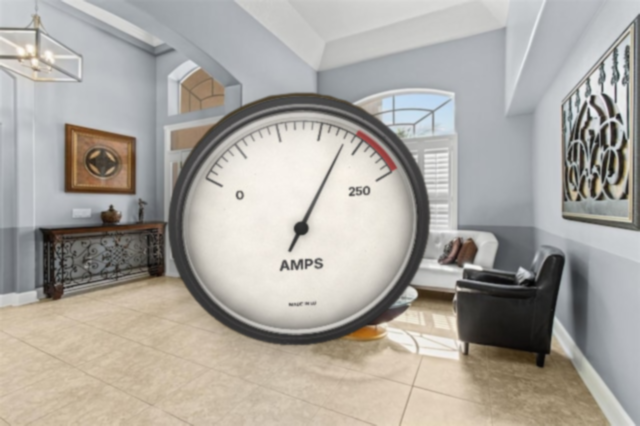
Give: 180 A
